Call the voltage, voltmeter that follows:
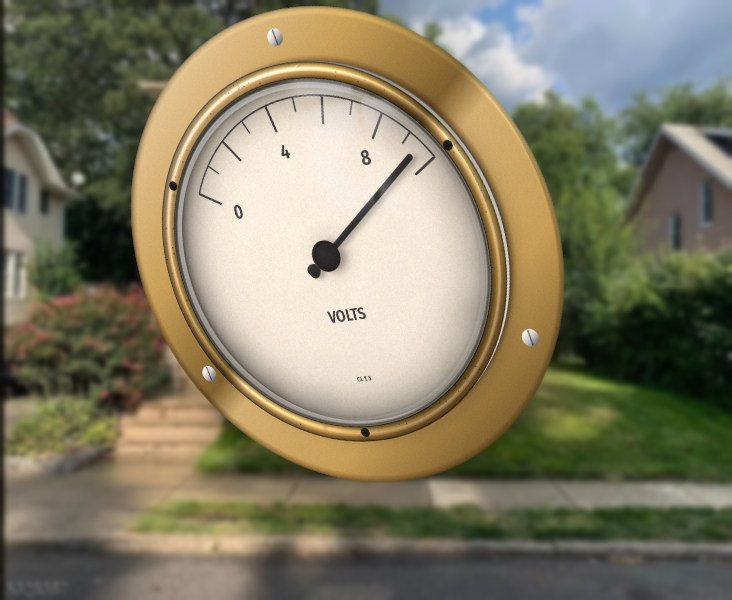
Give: 9.5 V
